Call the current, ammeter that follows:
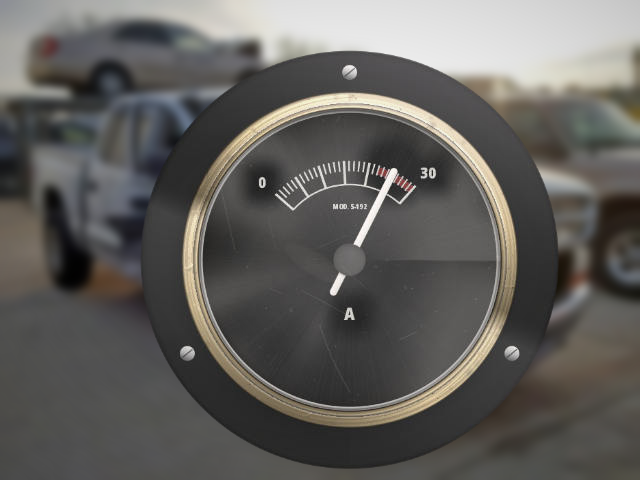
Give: 25 A
